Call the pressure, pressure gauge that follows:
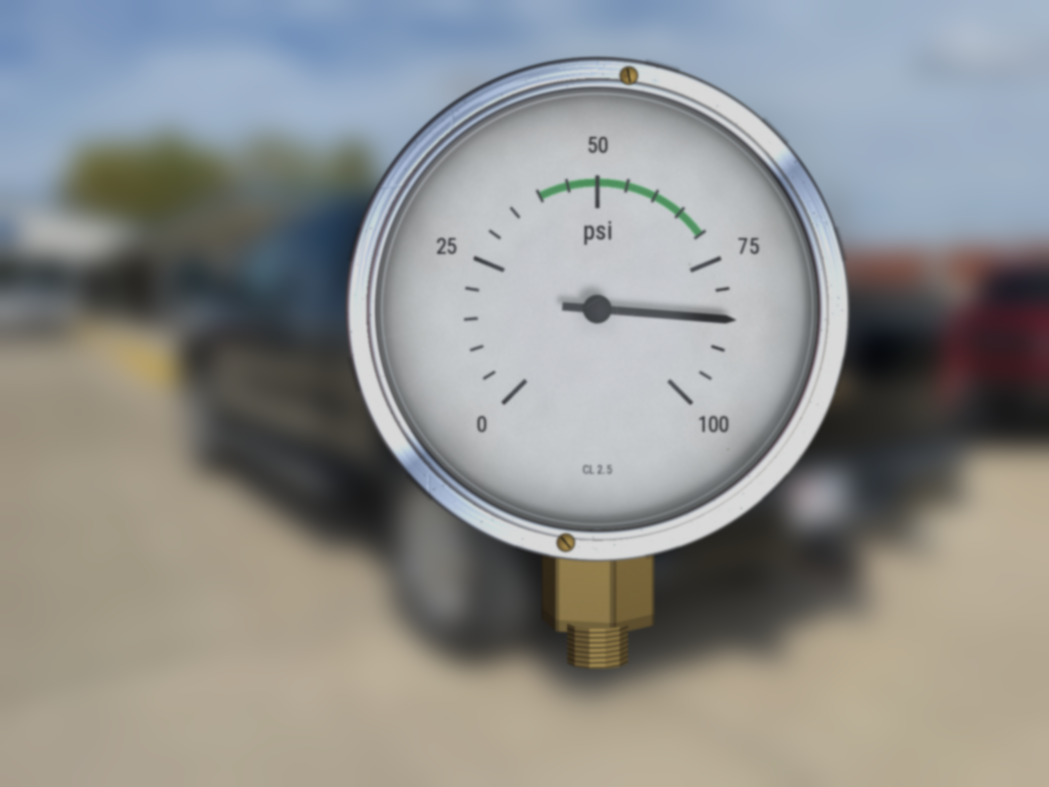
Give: 85 psi
